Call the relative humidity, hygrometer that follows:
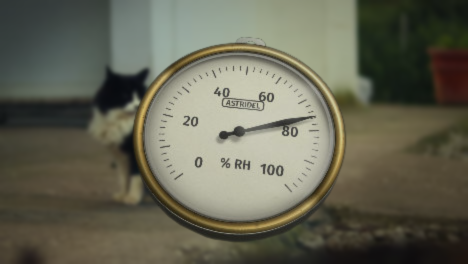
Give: 76 %
